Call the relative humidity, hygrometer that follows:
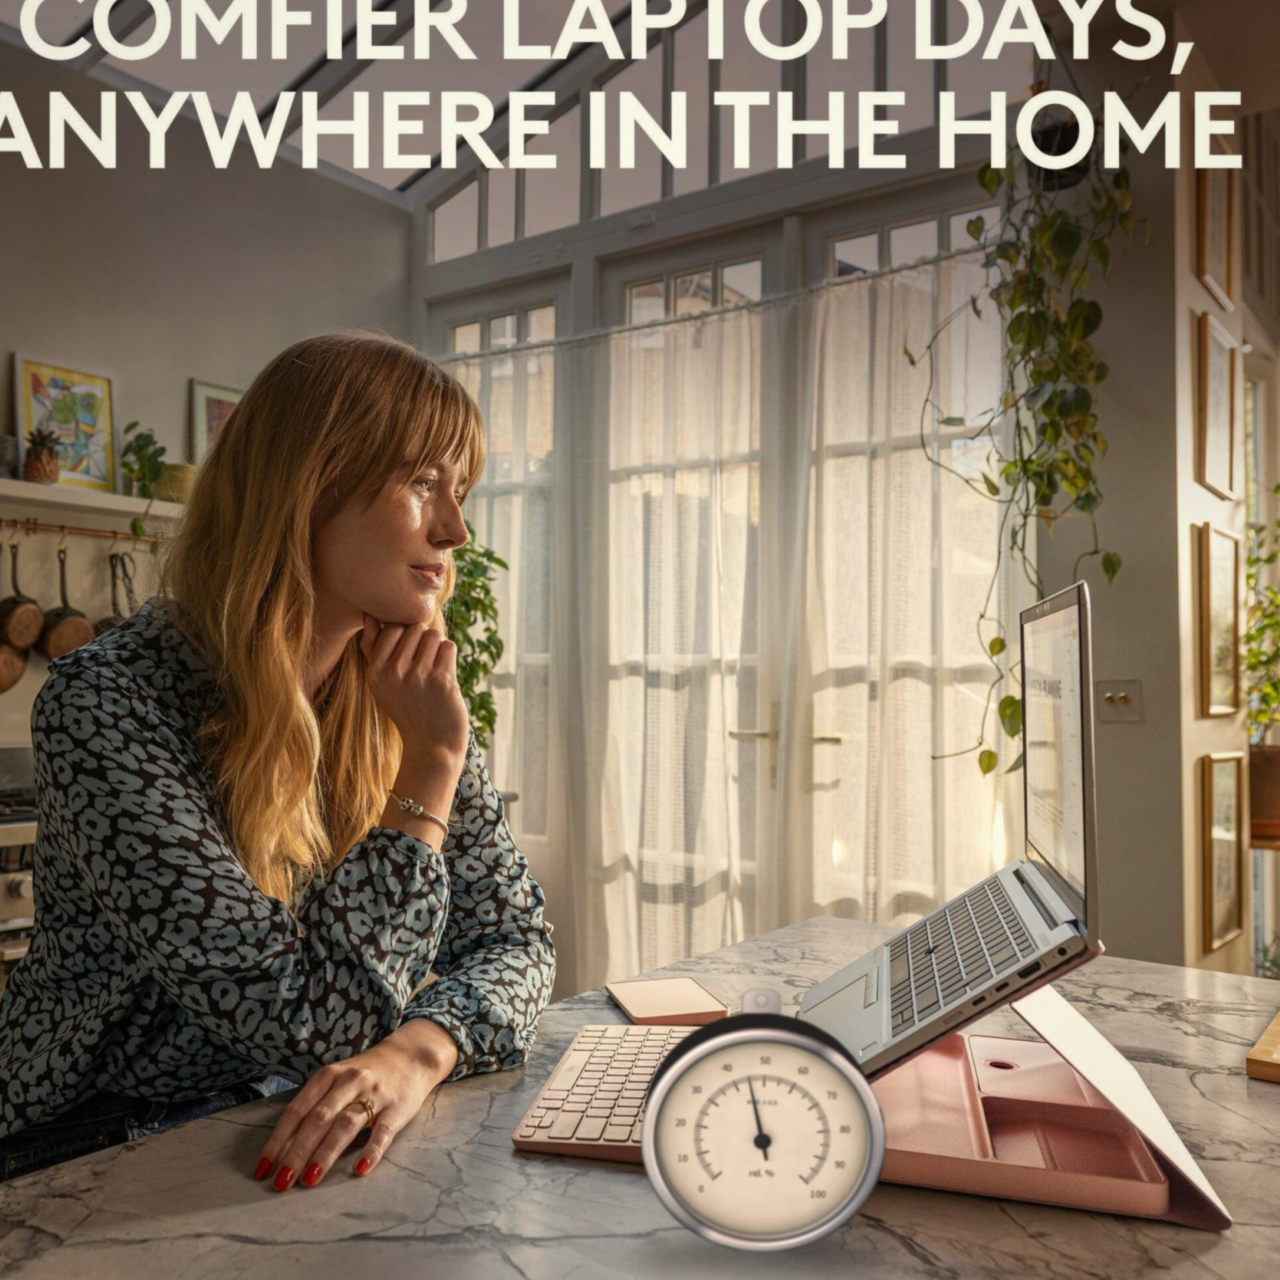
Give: 45 %
